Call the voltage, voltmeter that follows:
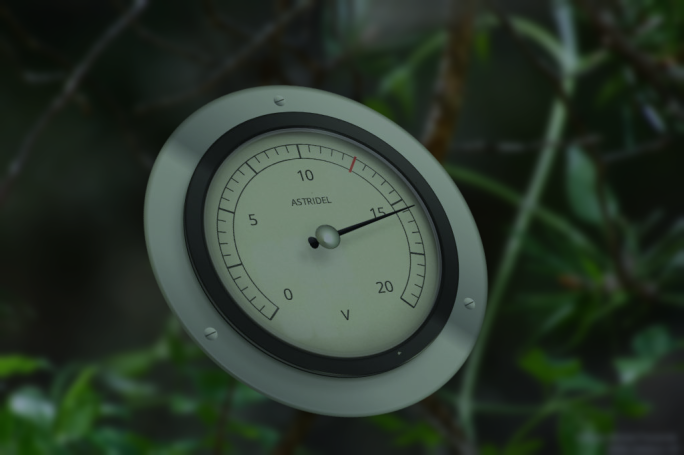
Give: 15.5 V
